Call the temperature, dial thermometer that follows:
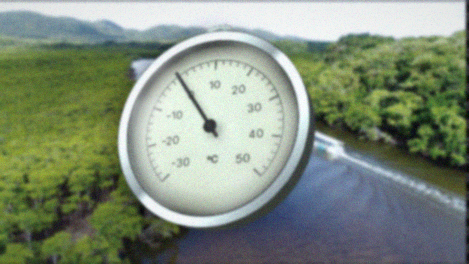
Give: 0 °C
